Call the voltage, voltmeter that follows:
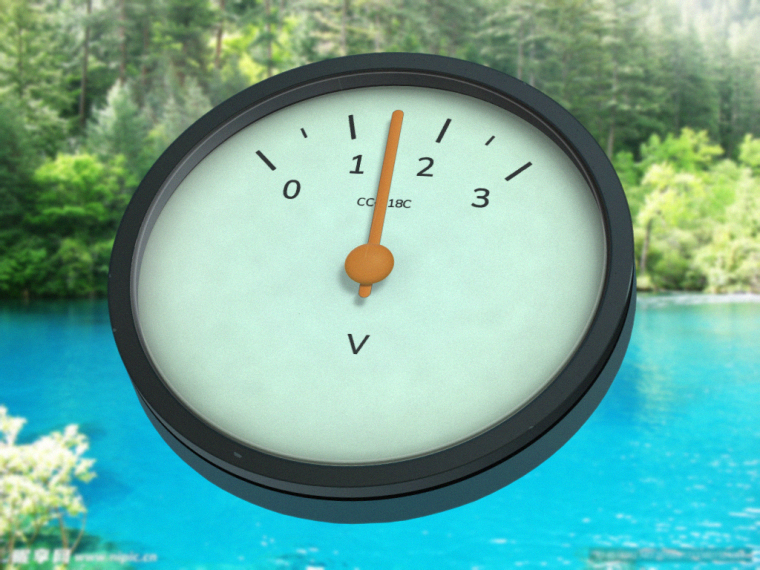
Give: 1.5 V
